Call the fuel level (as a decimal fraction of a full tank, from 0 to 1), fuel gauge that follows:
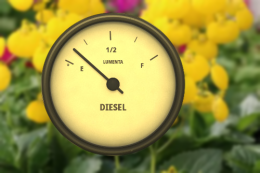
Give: 0.125
